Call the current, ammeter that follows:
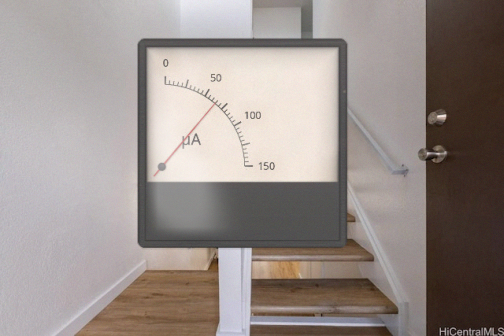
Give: 65 µA
